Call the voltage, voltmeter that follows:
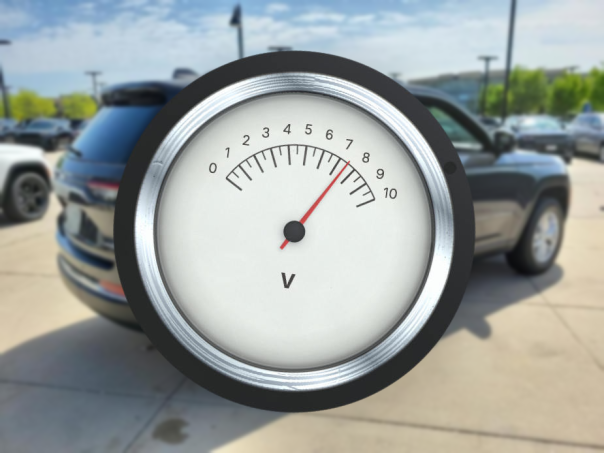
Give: 7.5 V
